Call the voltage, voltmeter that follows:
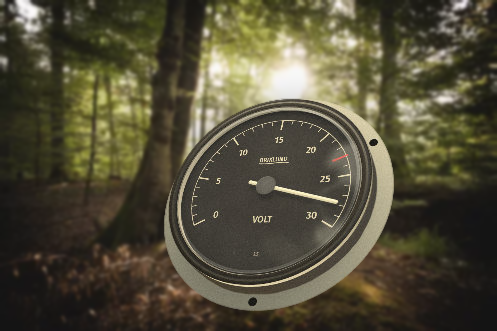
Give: 28 V
